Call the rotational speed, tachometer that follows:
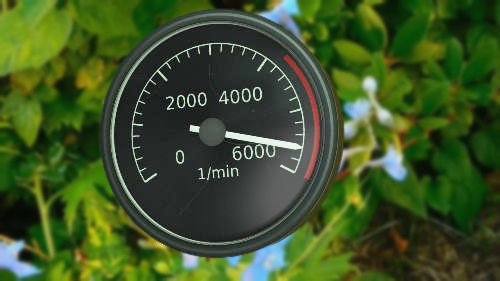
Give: 5600 rpm
